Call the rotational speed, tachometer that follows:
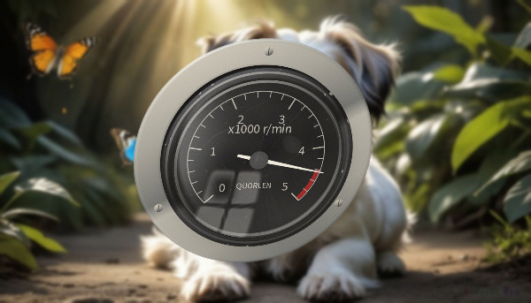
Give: 4400 rpm
